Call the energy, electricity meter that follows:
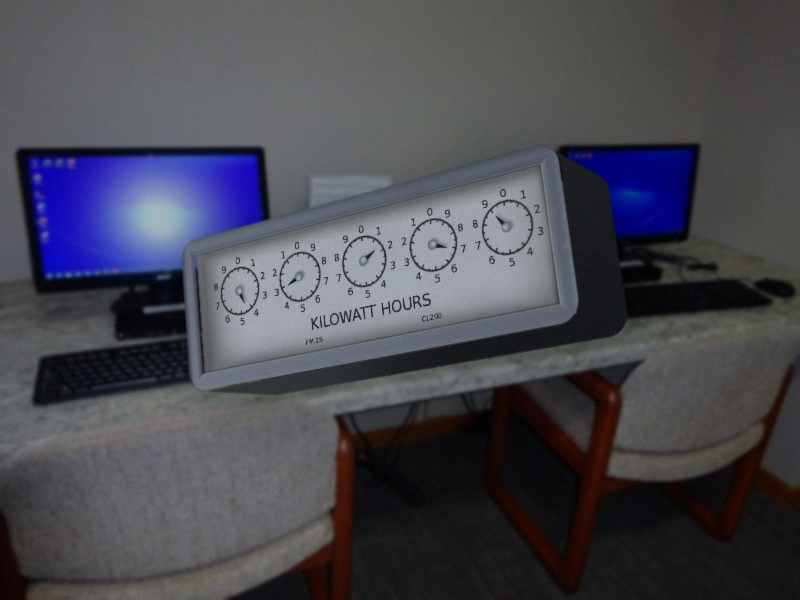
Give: 43169 kWh
